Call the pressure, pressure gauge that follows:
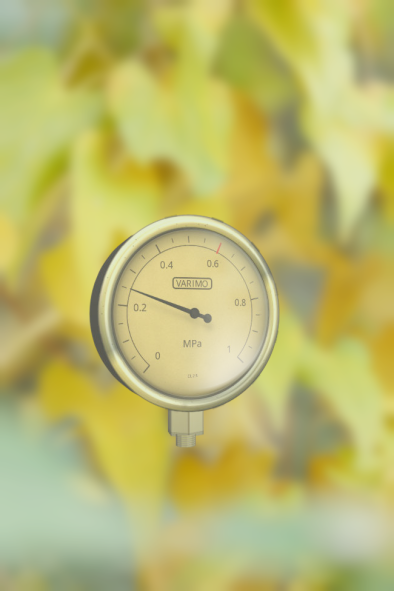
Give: 0.25 MPa
